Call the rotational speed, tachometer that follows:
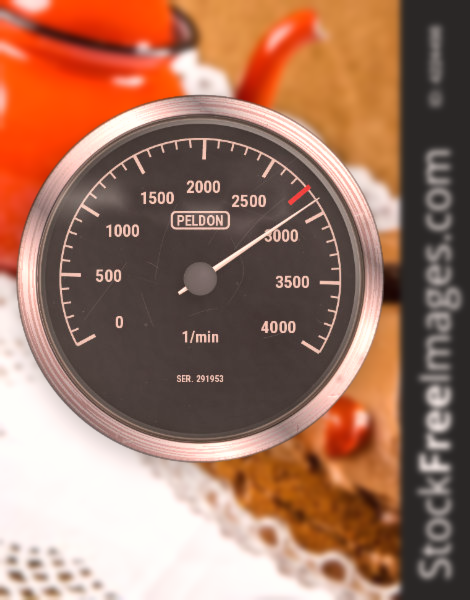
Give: 2900 rpm
